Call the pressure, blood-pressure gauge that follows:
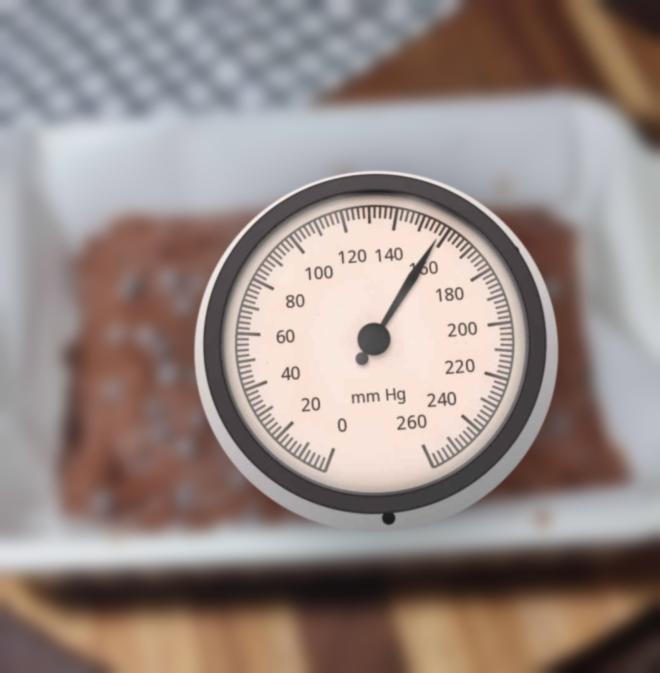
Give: 158 mmHg
